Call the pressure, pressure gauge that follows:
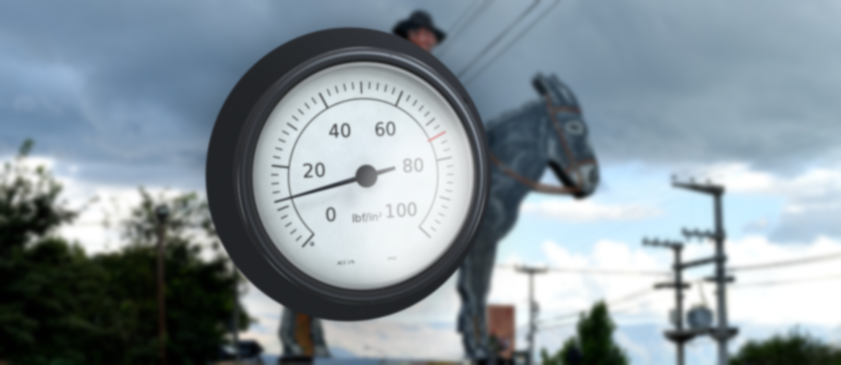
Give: 12 psi
